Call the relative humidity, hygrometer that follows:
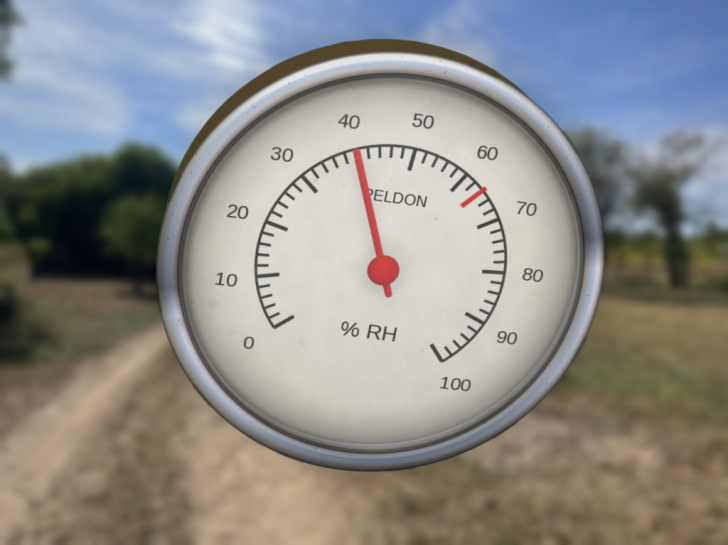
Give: 40 %
